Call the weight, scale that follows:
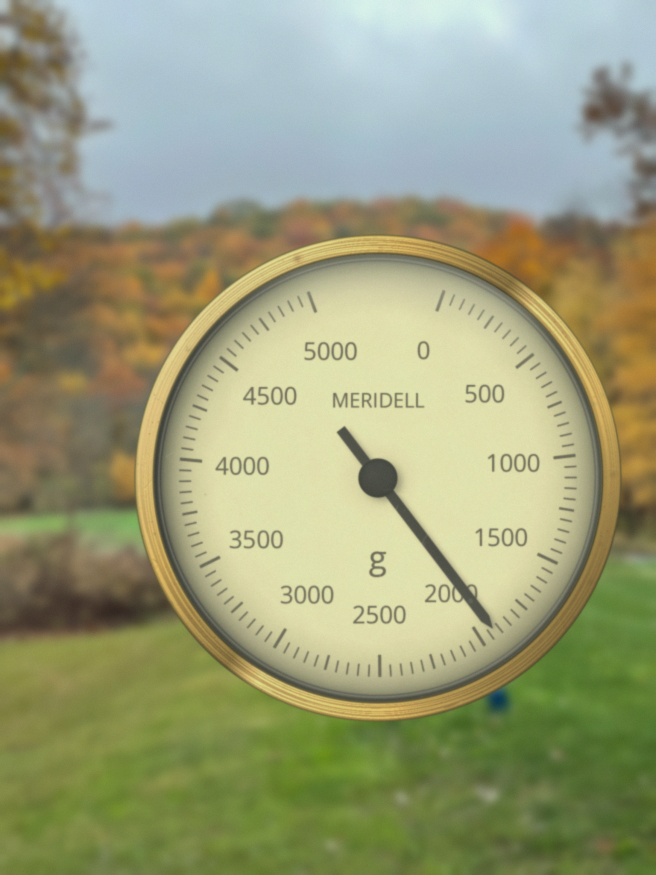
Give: 1925 g
